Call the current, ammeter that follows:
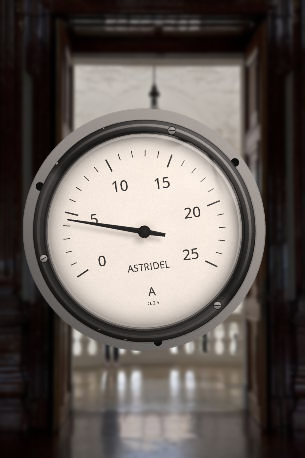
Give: 4.5 A
